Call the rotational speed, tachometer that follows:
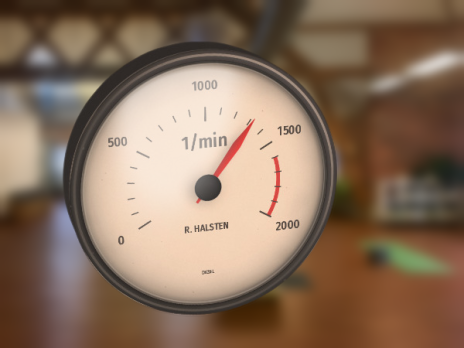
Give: 1300 rpm
